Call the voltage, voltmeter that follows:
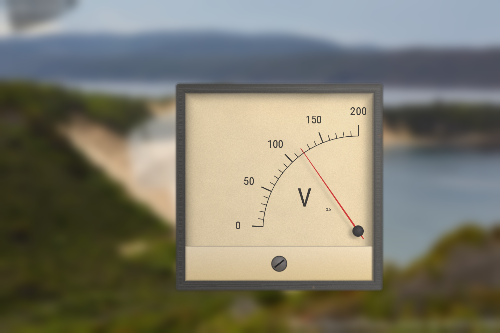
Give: 120 V
